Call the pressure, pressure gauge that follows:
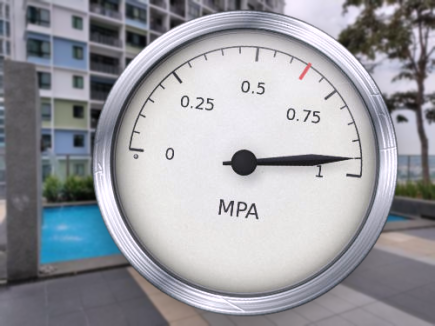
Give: 0.95 MPa
